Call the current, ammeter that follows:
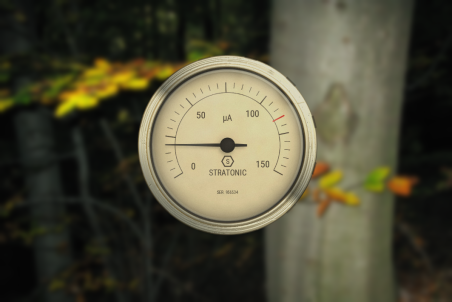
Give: 20 µA
